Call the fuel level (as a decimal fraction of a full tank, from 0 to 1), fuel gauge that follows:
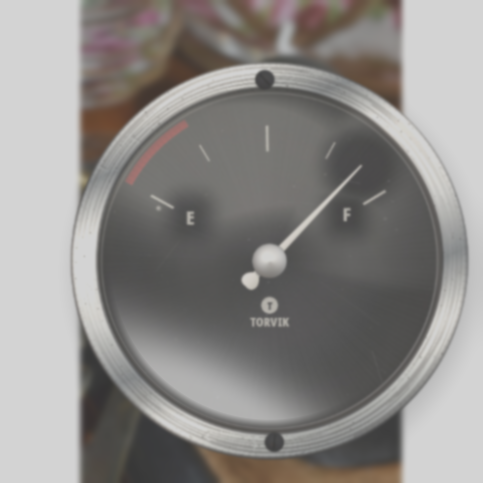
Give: 0.875
